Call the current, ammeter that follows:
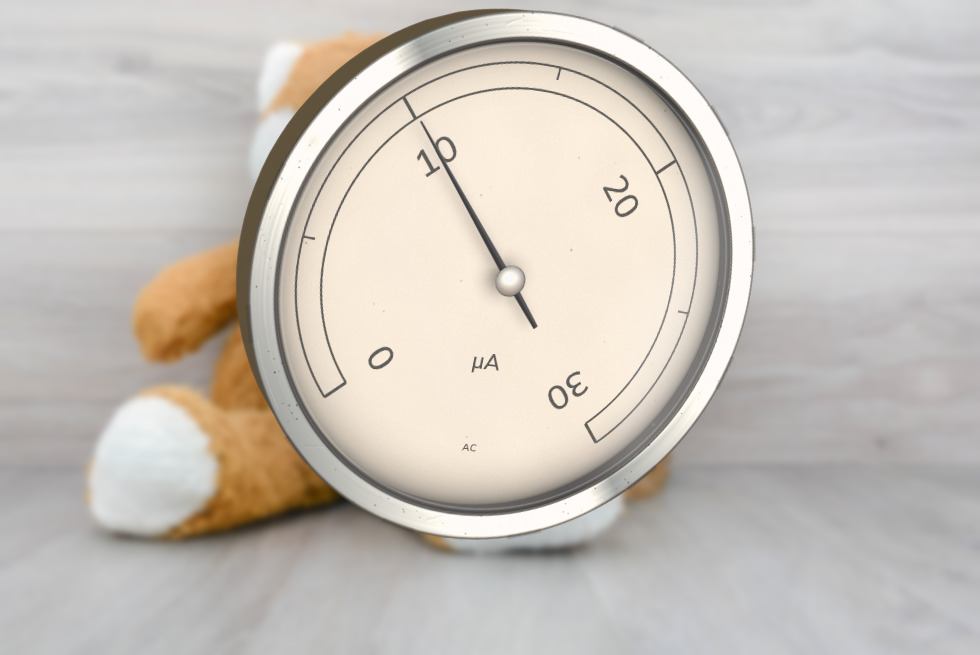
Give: 10 µA
